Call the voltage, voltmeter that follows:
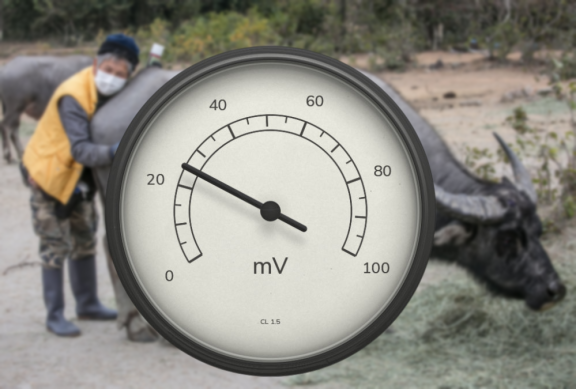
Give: 25 mV
